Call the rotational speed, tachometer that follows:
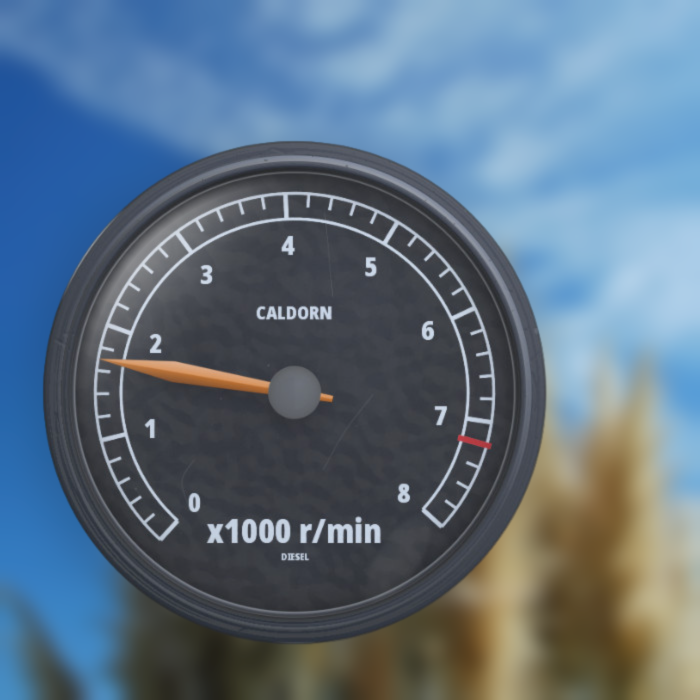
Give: 1700 rpm
